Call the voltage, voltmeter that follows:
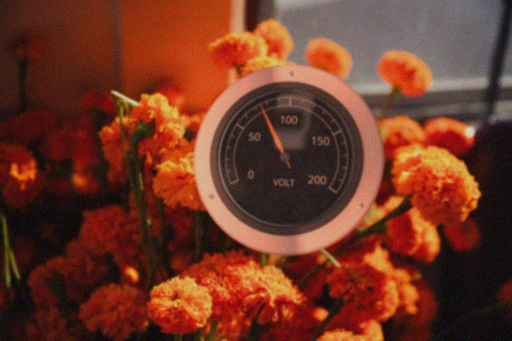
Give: 75 V
